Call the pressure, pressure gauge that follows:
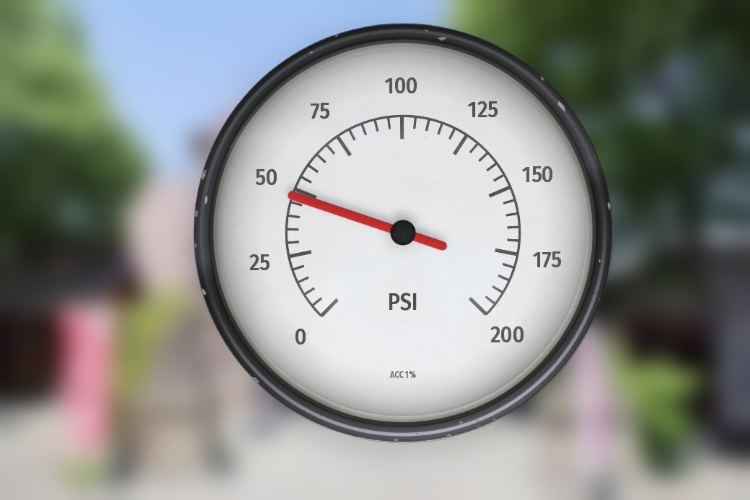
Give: 47.5 psi
